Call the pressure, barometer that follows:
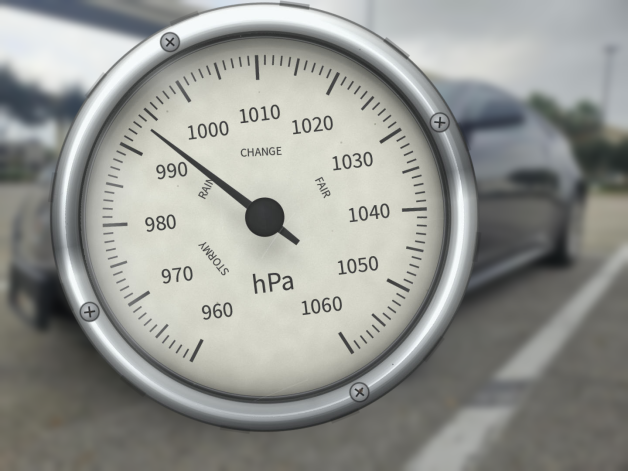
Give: 993.5 hPa
